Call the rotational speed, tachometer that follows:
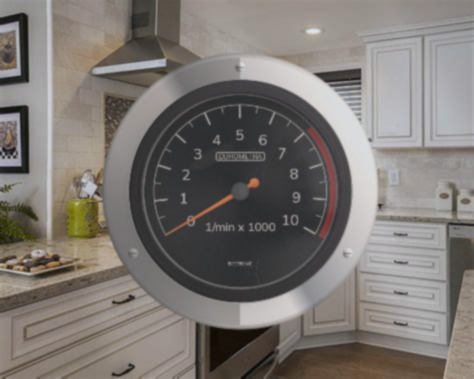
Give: 0 rpm
